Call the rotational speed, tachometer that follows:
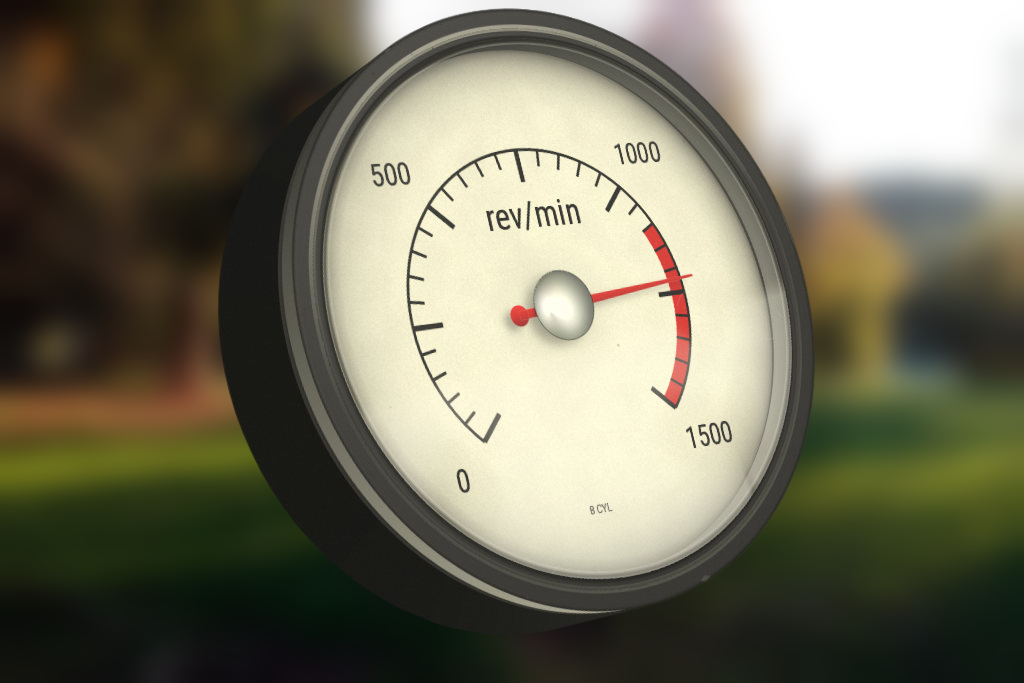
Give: 1225 rpm
